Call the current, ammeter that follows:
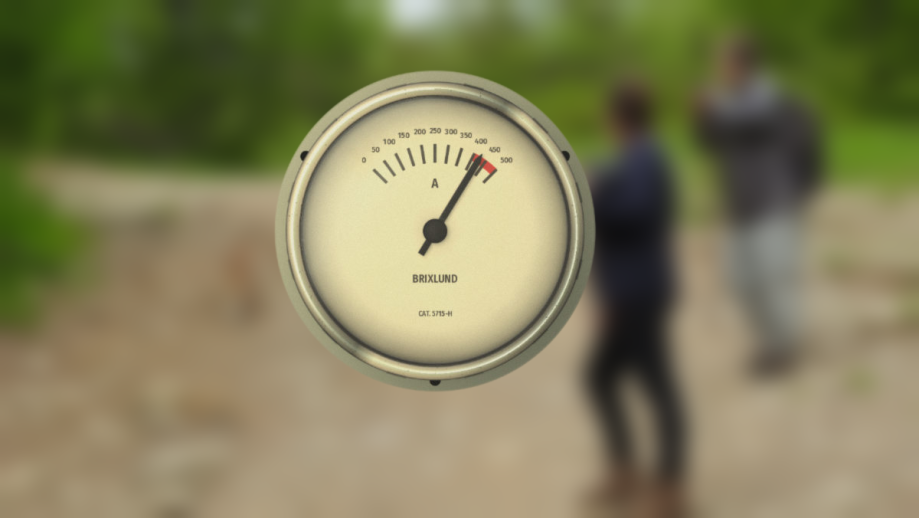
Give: 425 A
